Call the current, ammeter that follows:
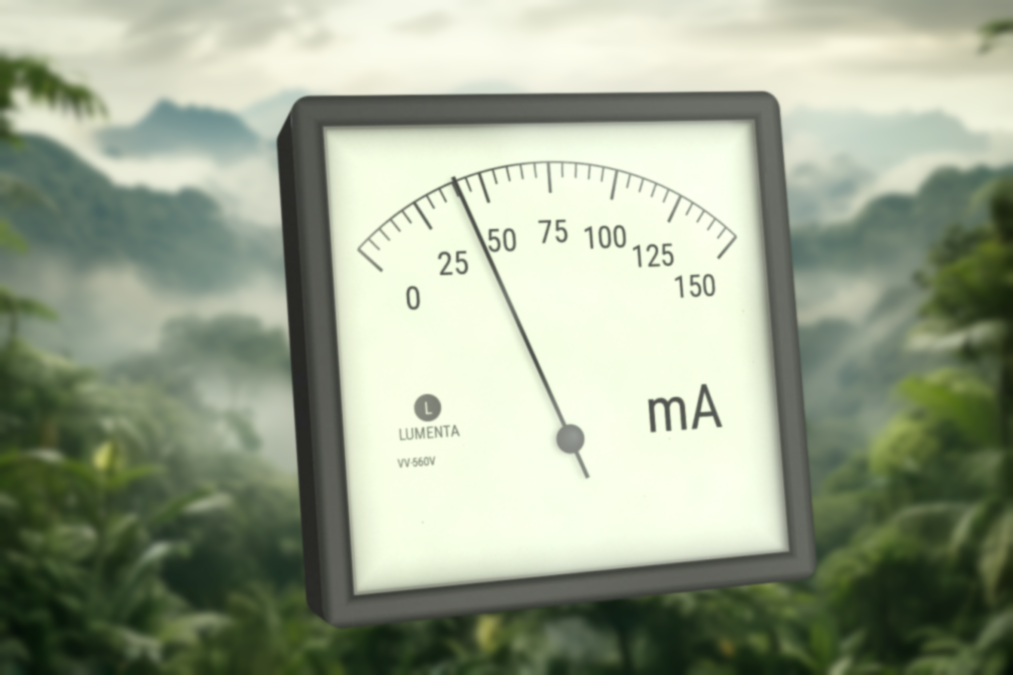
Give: 40 mA
